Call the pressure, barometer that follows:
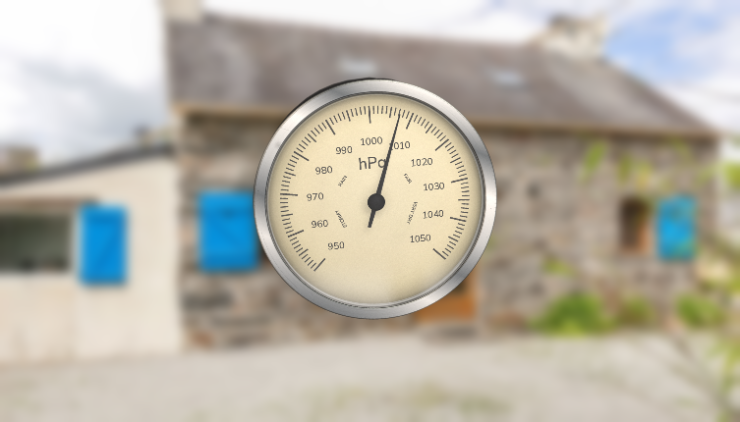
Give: 1007 hPa
